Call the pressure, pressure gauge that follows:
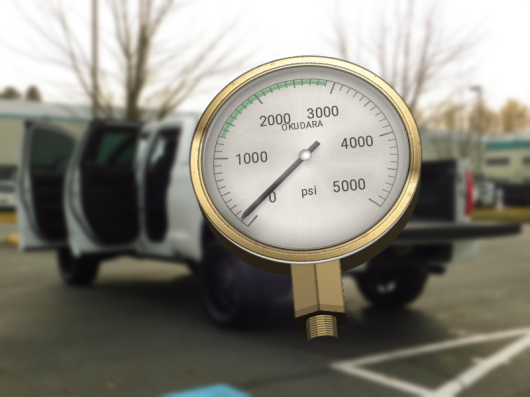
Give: 100 psi
